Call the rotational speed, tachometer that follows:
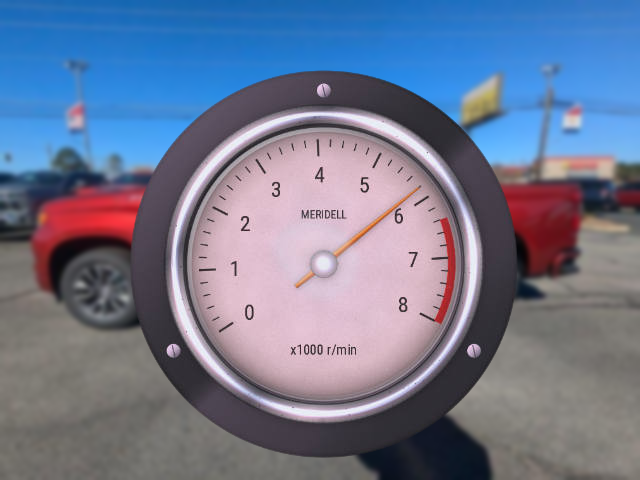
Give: 5800 rpm
